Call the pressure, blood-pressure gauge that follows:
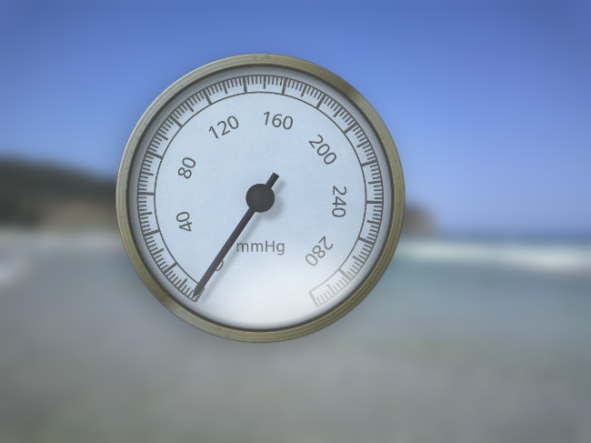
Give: 2 mmHg
